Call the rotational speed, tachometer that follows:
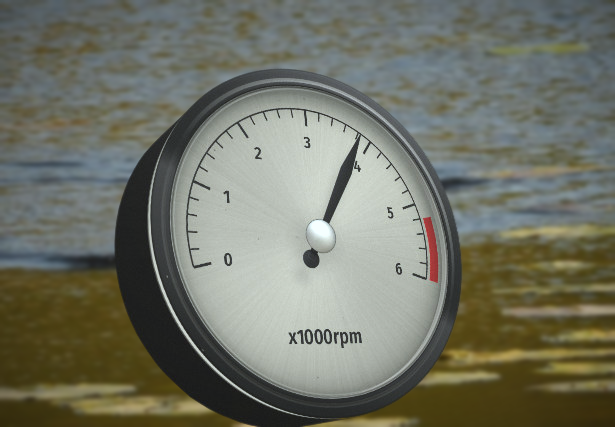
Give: 3800 rpm
